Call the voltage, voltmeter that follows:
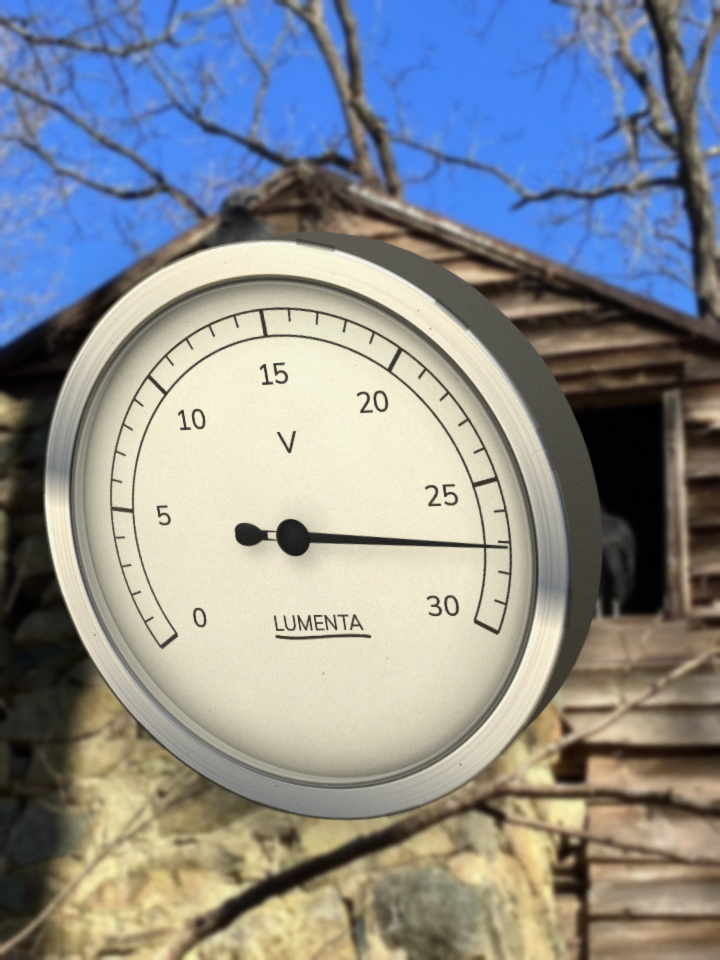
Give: 27 V
